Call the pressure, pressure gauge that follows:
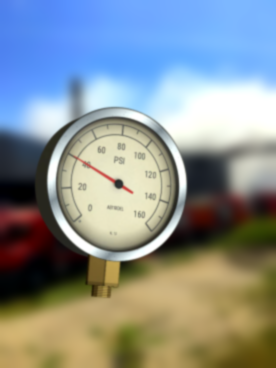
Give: 40 psi
